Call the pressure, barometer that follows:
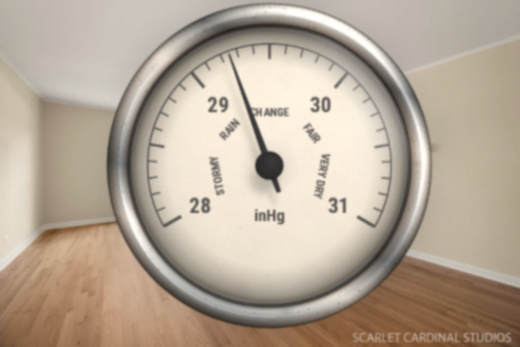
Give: 29.25 inHg
